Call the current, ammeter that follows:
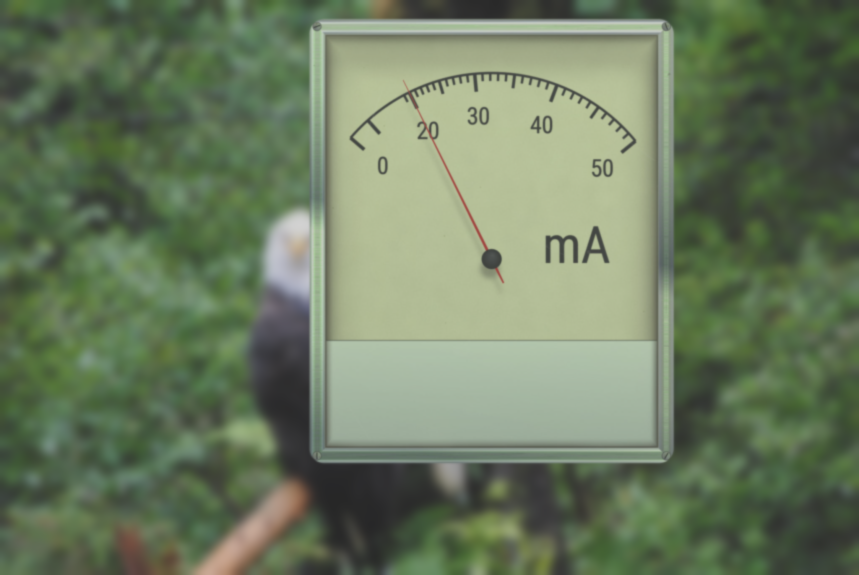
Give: 20 mA
